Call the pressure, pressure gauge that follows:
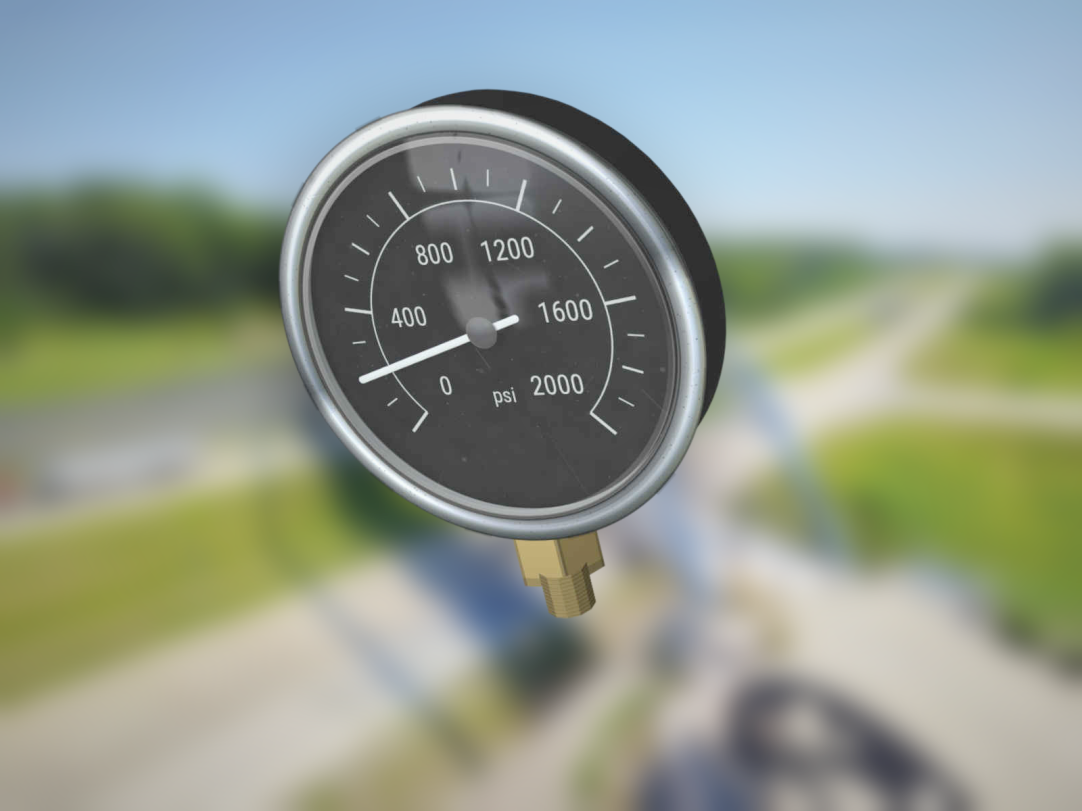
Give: 200 psi
